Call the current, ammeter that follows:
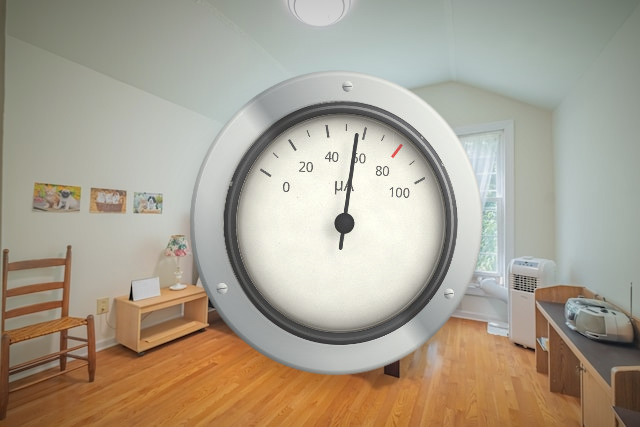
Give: 55 µA
